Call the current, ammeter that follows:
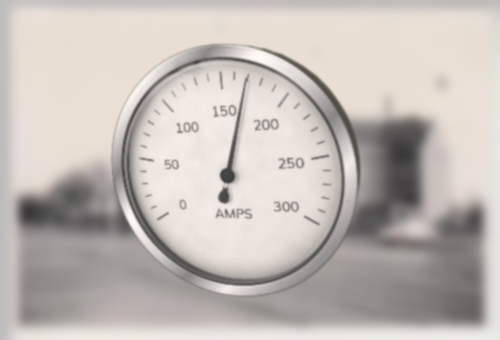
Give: 170 A
